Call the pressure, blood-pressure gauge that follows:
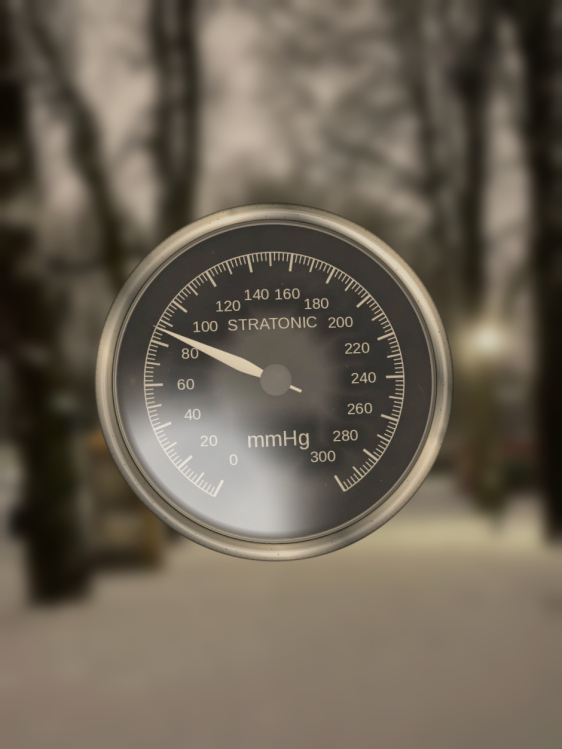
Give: 86 mmHg
